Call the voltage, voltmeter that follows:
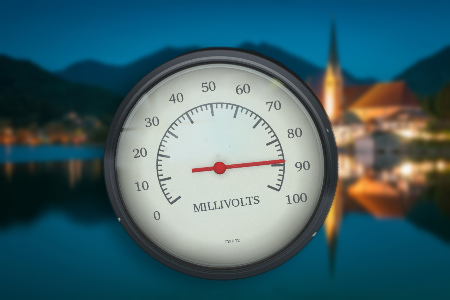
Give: 88 mV
